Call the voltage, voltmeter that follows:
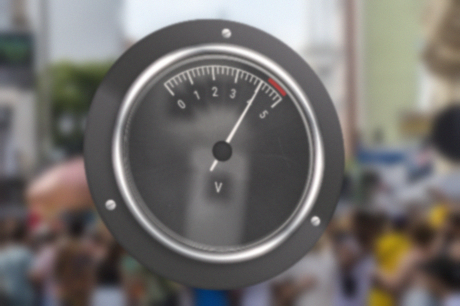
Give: 4 V
